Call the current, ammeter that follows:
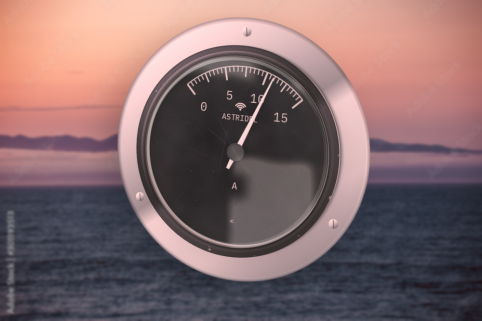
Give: 11 A
